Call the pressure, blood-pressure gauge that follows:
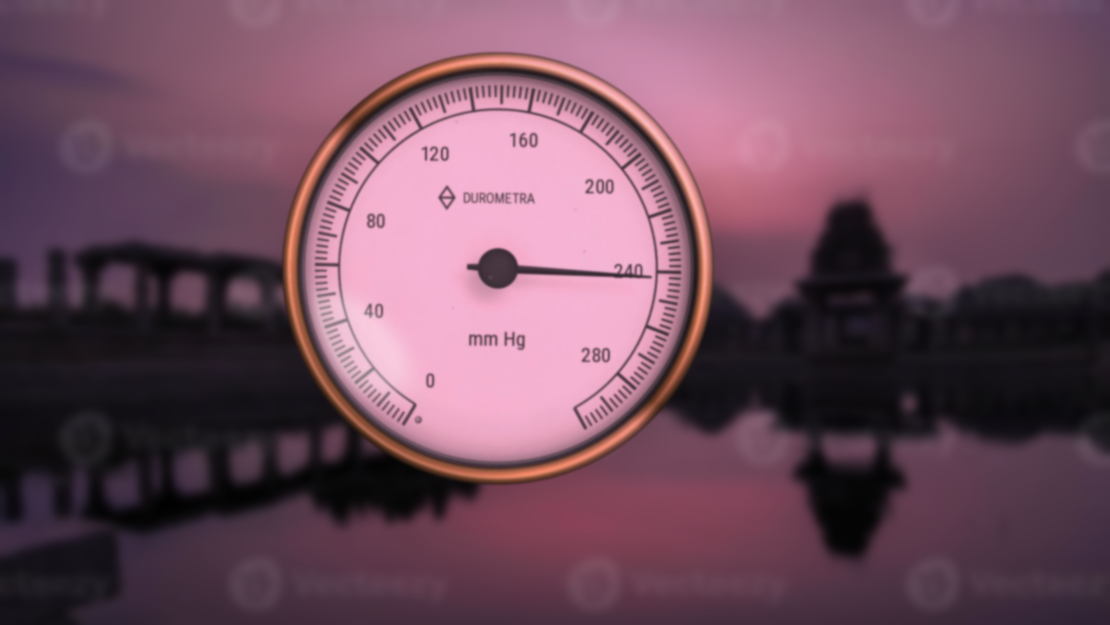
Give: 242 mmHg
